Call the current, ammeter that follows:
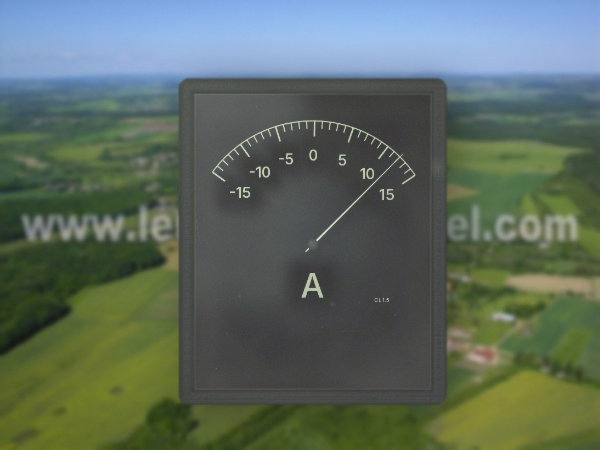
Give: 12 A
